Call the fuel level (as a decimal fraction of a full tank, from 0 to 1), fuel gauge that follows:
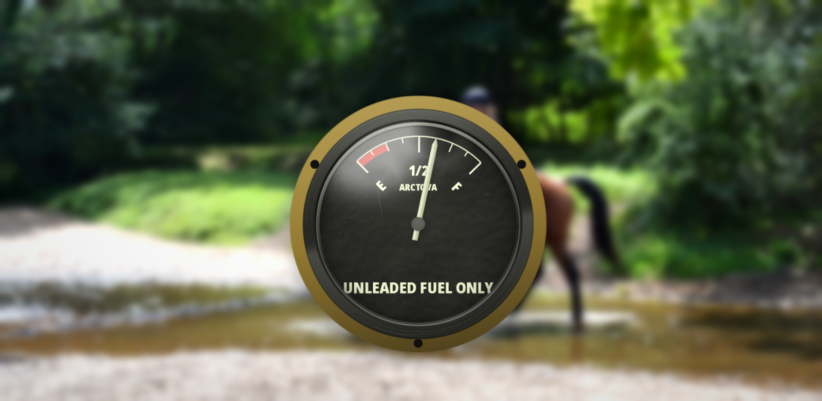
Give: 0.625
